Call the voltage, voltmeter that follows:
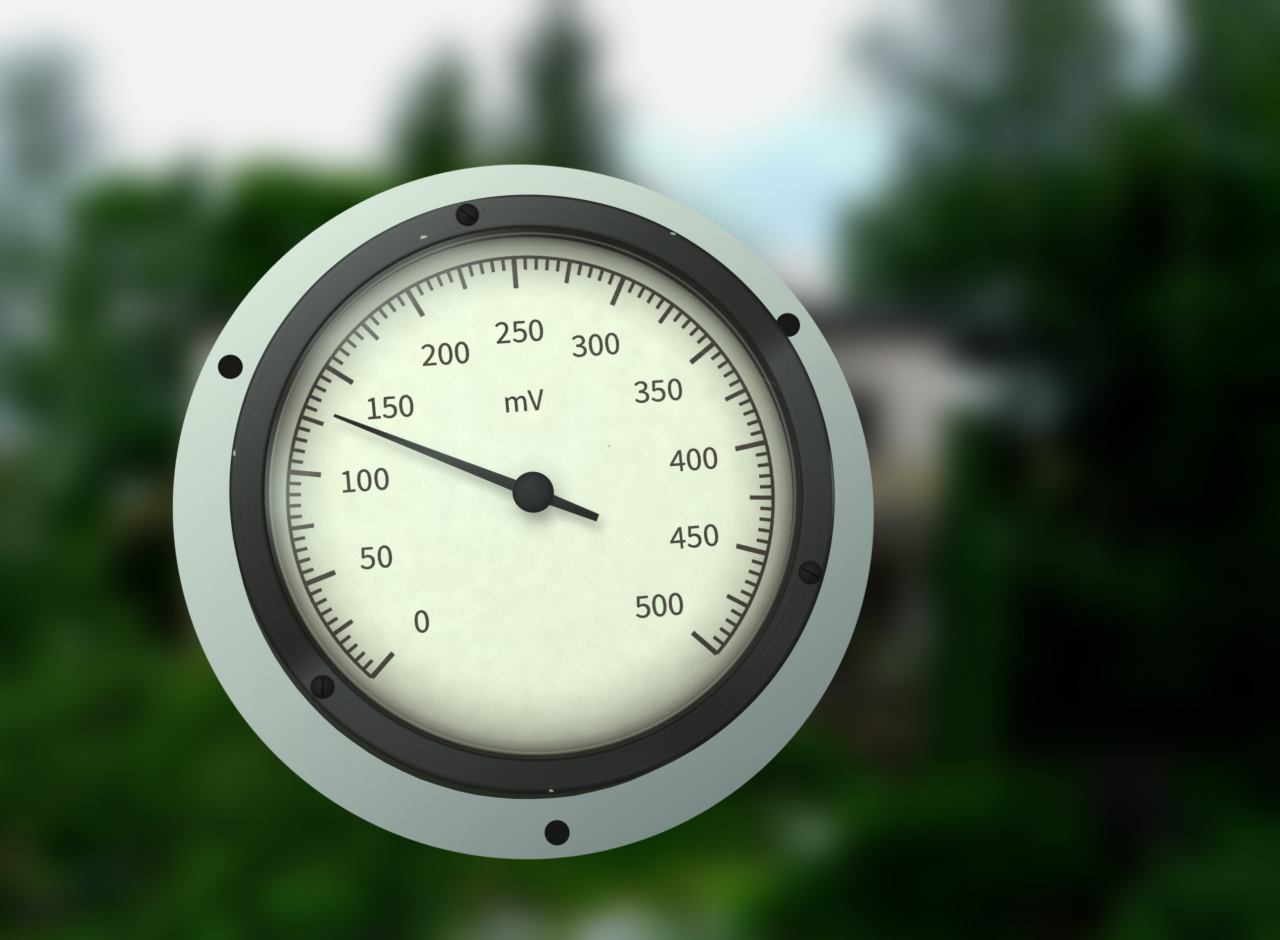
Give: 130 mV
